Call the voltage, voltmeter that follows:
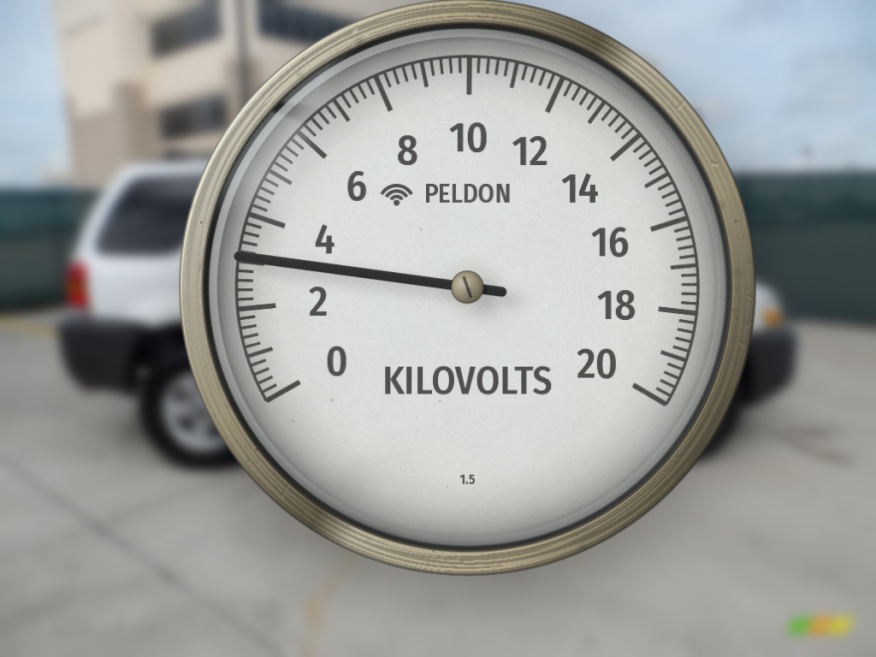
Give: 3.1 kV
